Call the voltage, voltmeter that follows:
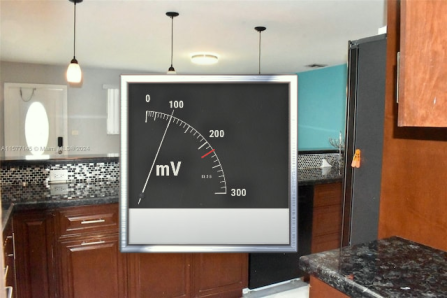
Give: 100 mV
